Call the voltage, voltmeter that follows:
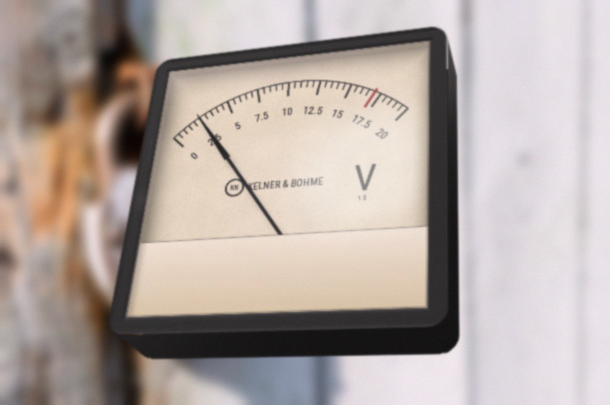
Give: 2.5 V
